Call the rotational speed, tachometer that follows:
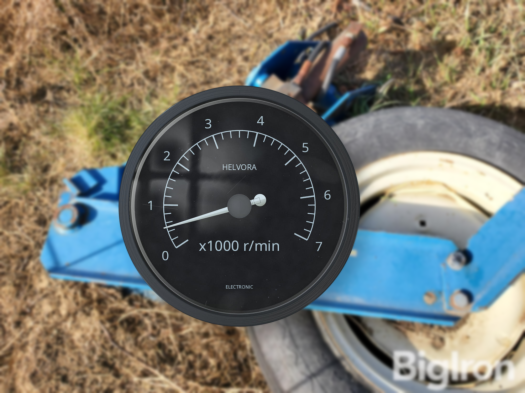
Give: 500 rpm
